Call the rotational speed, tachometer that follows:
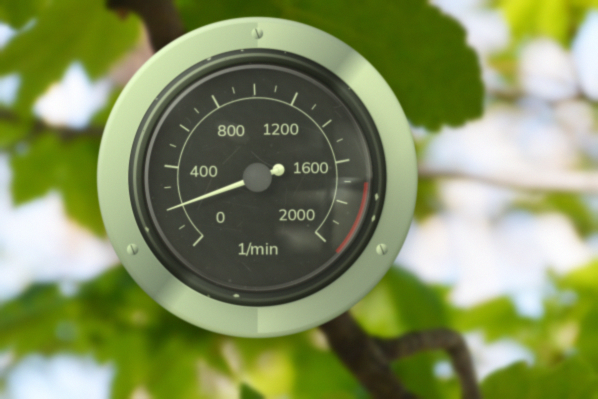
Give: 200 rpm
